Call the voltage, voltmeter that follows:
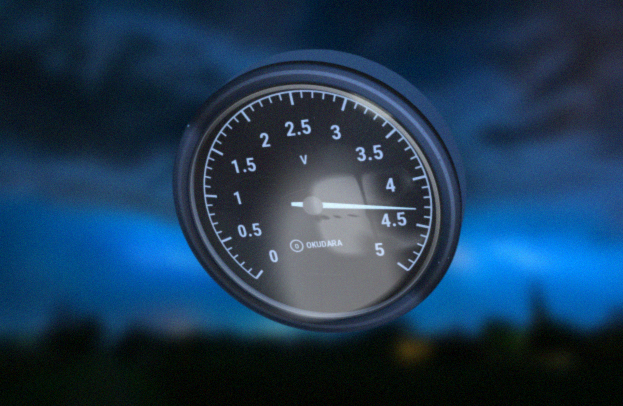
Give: 4.3 V
